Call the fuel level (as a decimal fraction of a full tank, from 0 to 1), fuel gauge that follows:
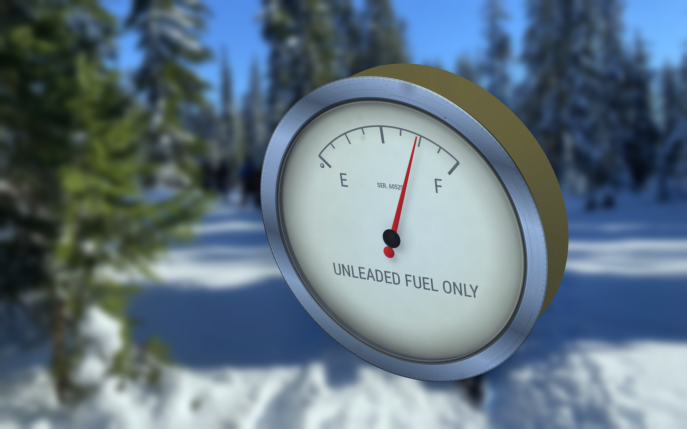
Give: 0.75
